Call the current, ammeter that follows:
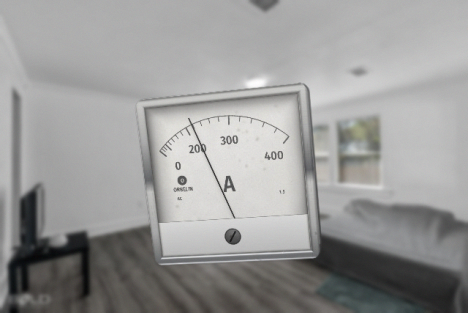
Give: 220 A
